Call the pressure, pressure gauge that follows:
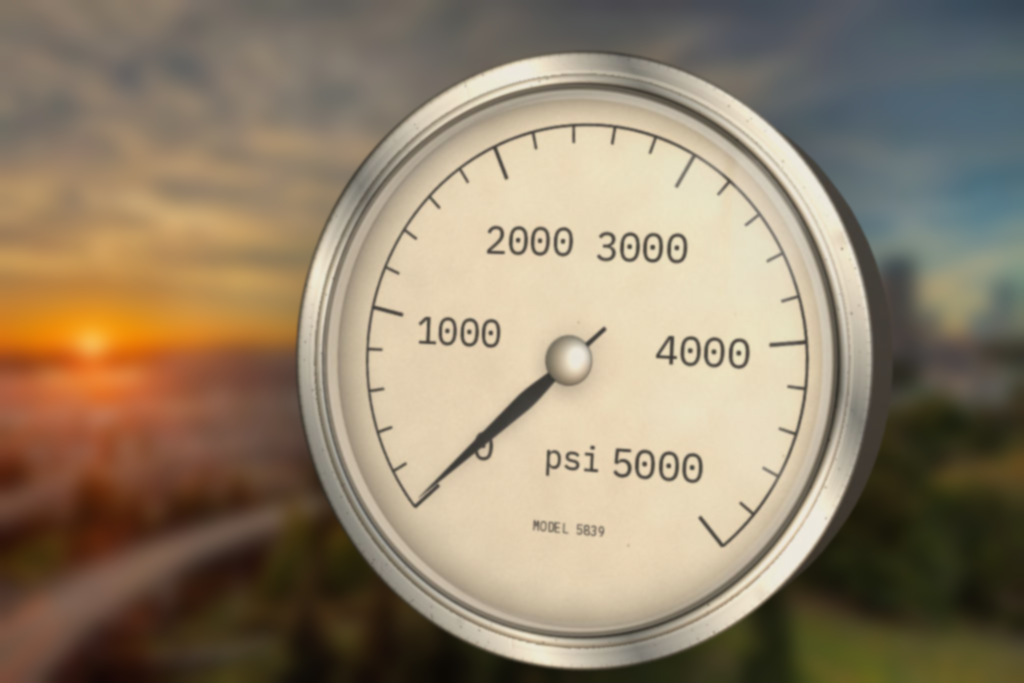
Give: 0 psi
